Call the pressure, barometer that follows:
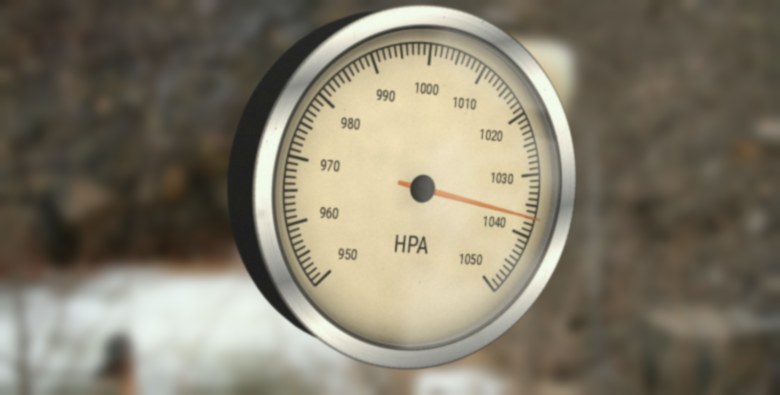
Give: 1037 hPa
